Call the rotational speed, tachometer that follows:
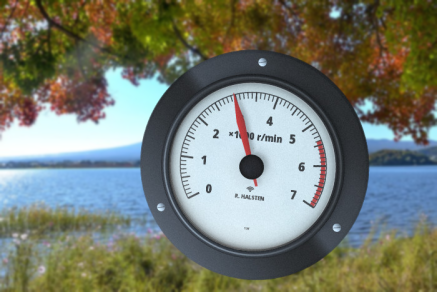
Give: 3000 rpm
